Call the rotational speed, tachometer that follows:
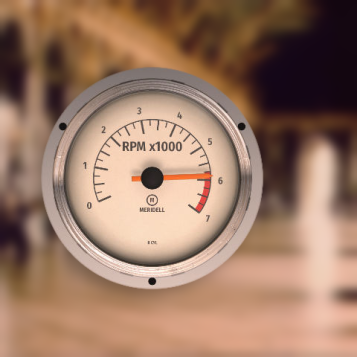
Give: 5875 rpm
